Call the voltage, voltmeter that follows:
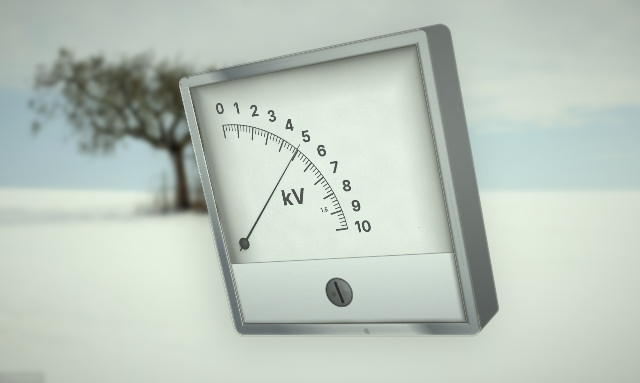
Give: 5 kV
